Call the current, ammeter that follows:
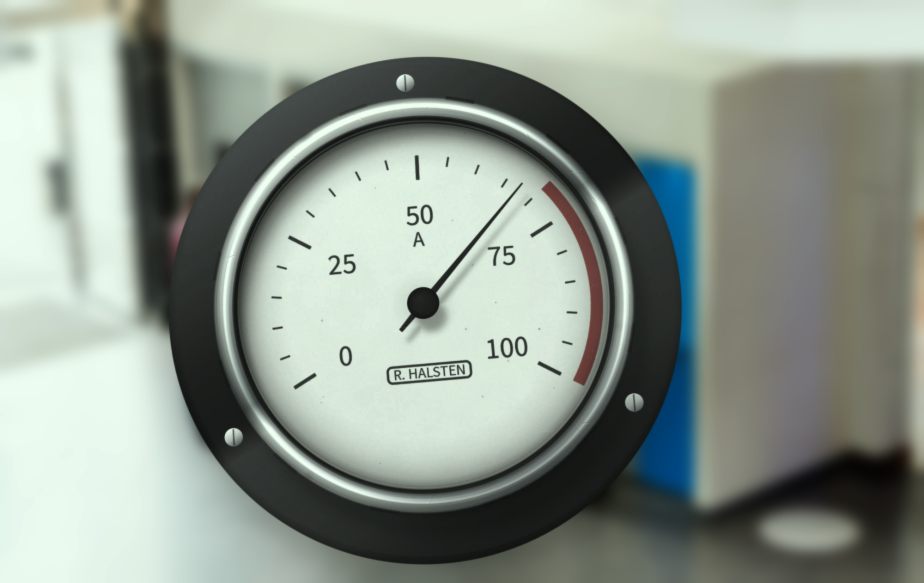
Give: 67.5 A
